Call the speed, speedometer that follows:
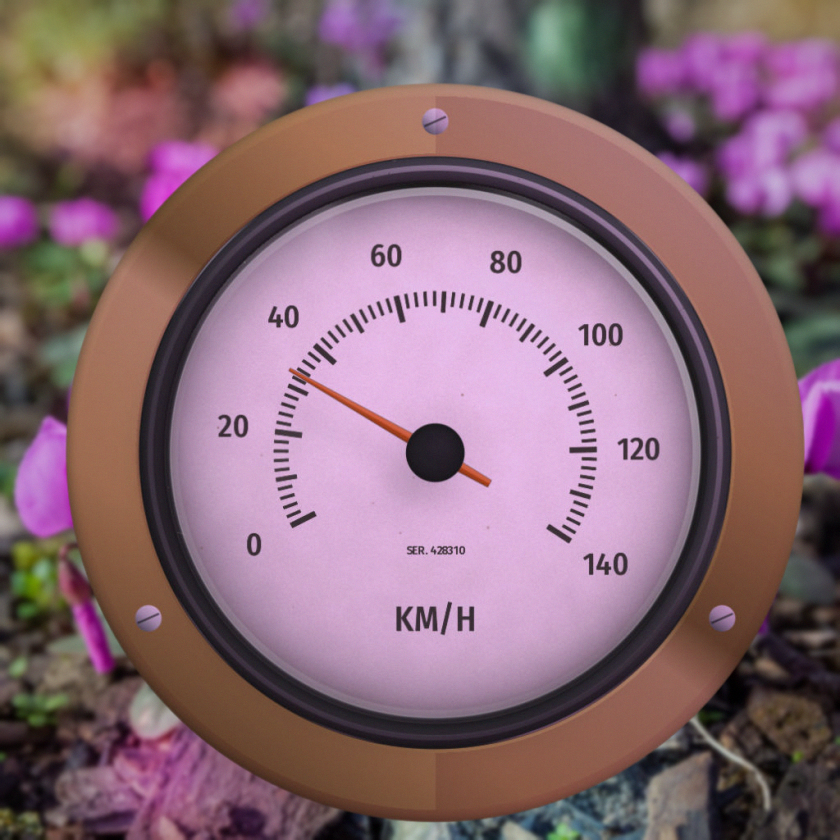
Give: 33 km/h
